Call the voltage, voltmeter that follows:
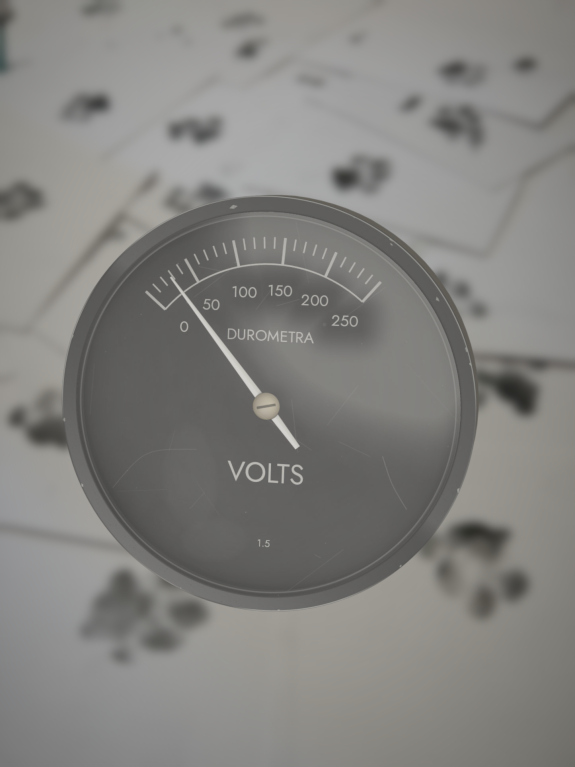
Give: 30 V
